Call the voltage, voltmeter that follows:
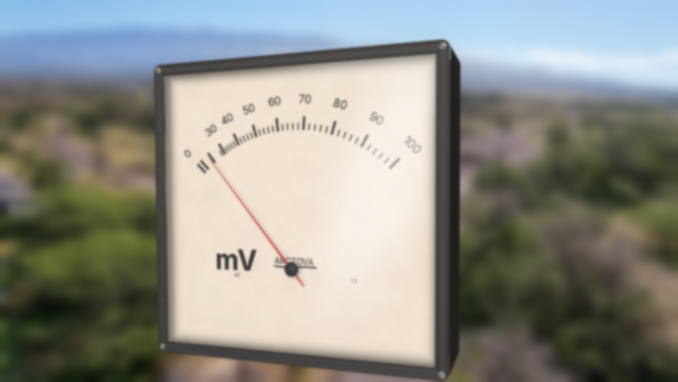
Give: 20 mV
